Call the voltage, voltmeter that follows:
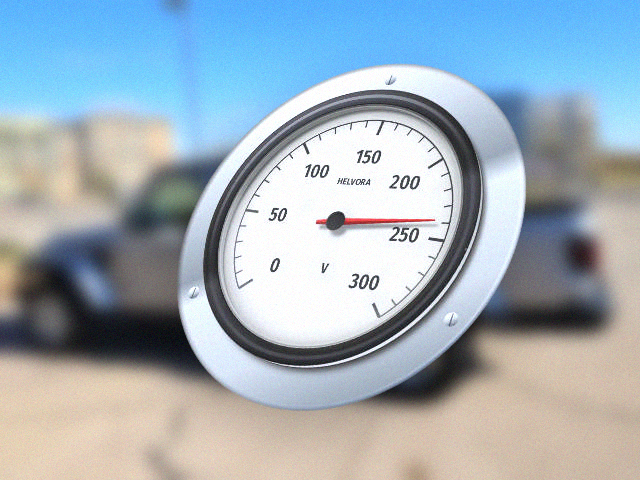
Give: 240 V
